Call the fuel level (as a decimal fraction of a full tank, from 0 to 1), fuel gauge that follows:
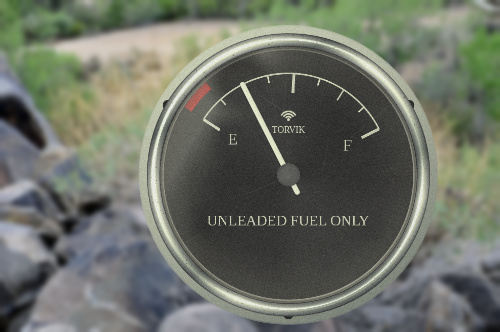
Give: 0.25
